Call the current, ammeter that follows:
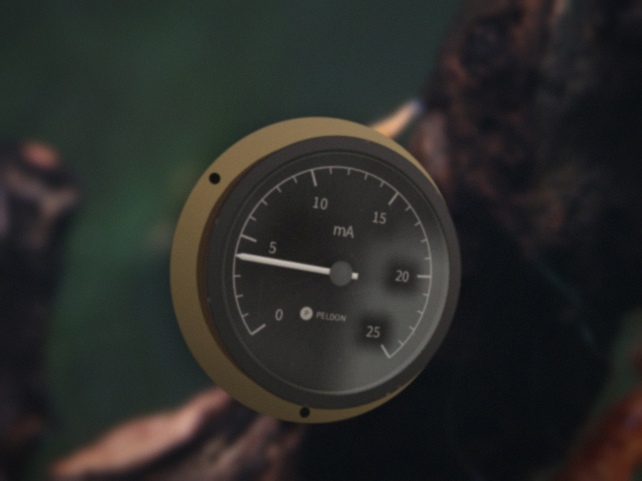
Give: 4 mA
